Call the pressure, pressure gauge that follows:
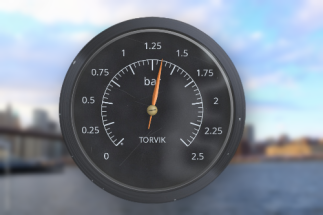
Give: 1.35 bar
